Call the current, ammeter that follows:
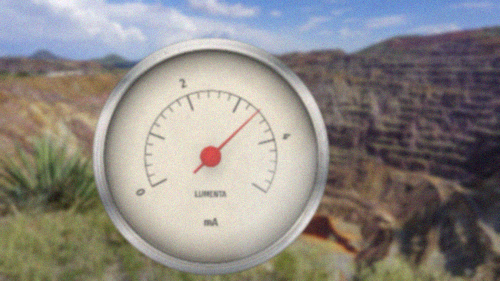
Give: 3.4 mA
